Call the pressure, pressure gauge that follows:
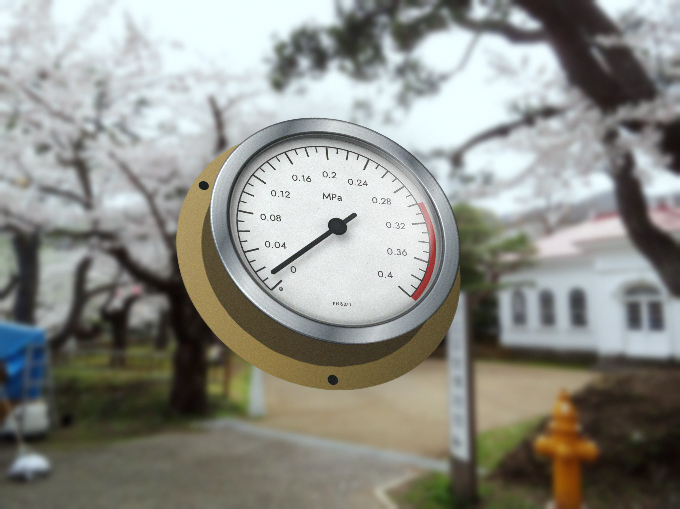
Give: 0.01 MPa
